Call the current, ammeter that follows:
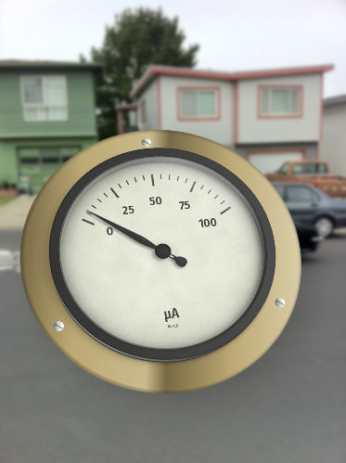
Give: 5 µA
